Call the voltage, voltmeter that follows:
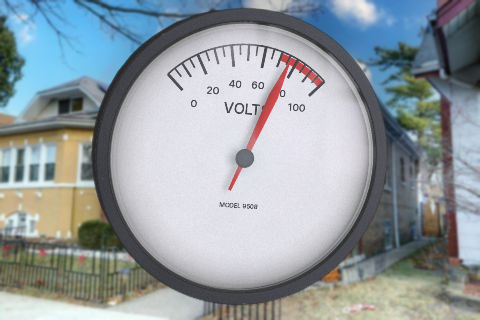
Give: 75 V
